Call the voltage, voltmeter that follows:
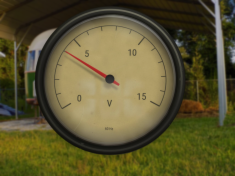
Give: 4 V
